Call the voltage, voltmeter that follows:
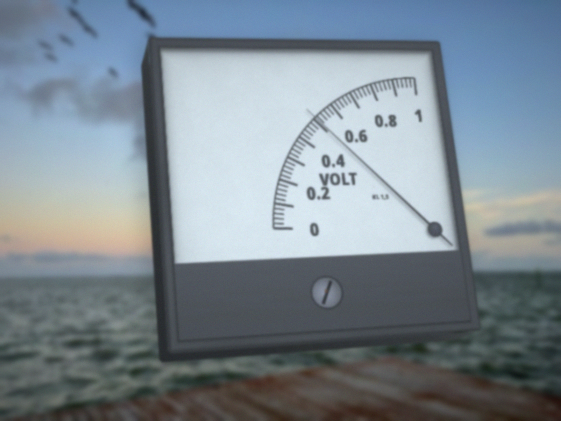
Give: 0.5 V
